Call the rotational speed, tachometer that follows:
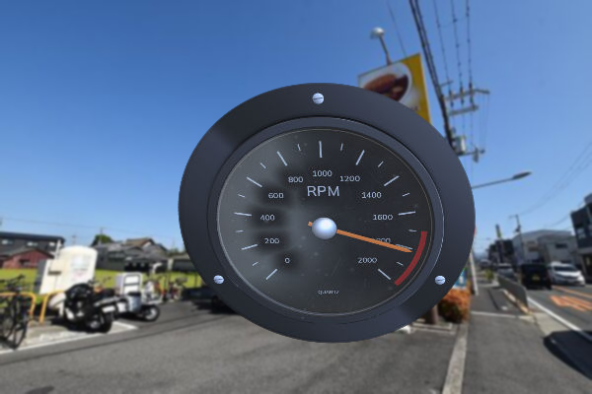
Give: 1800 rpm
